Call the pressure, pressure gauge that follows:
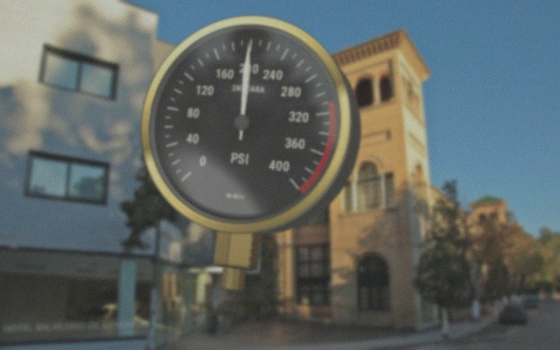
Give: 200 psi
